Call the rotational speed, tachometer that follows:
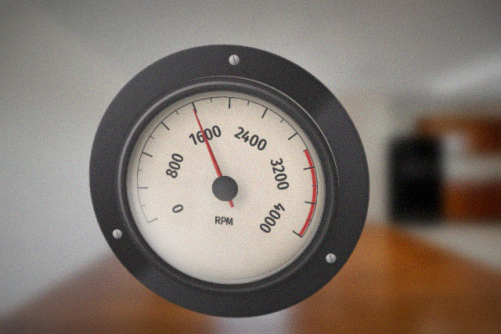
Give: 1600 rpm
